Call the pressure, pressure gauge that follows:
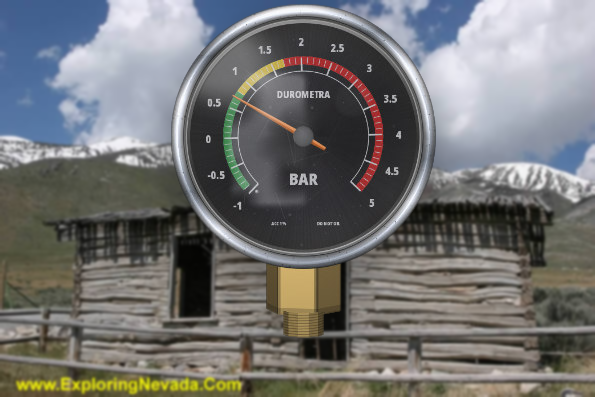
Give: 0.7 bar
